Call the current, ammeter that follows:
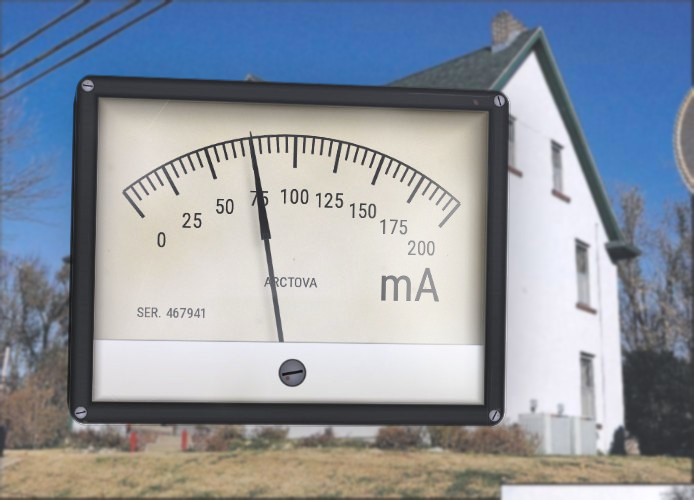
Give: 75 mA
